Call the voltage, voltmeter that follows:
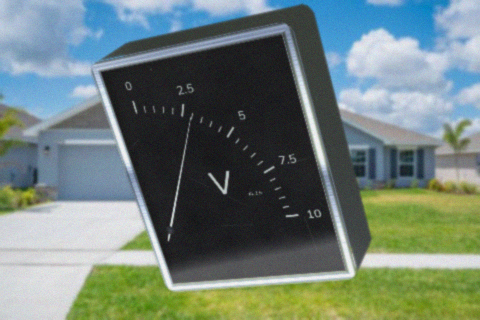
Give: 3 V
